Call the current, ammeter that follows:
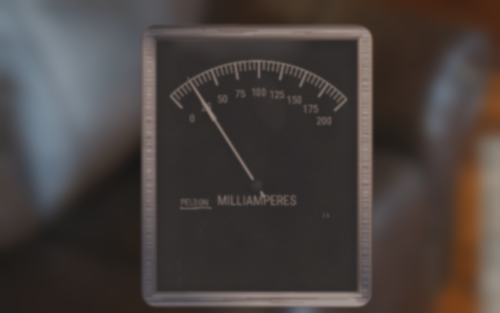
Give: 25 mA
